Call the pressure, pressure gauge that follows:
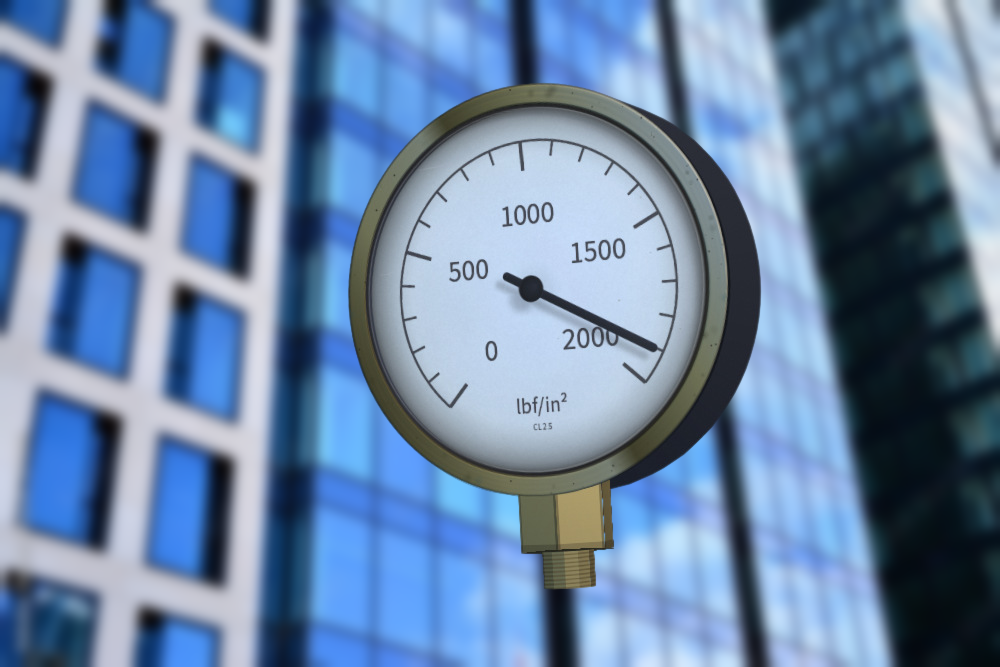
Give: 1900 psi
